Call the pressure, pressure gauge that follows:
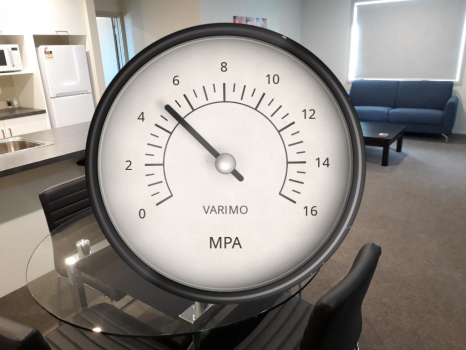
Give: 5 MPa
